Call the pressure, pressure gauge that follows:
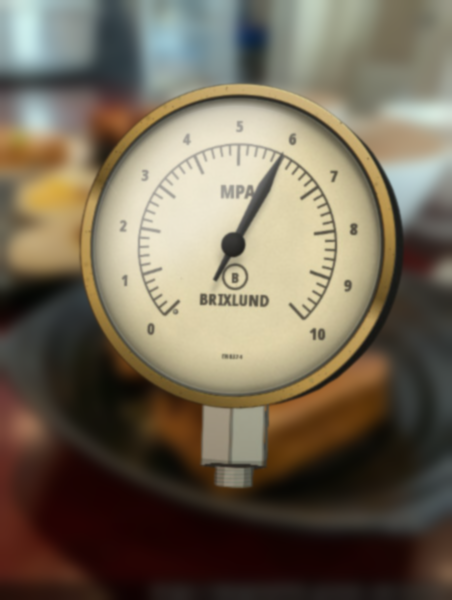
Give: 6 MPa
